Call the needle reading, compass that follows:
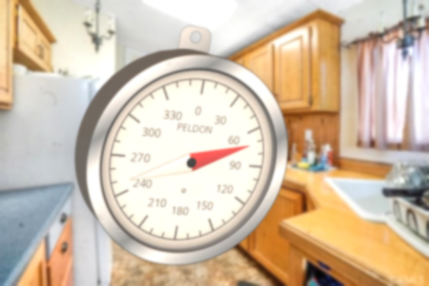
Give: 70 °
